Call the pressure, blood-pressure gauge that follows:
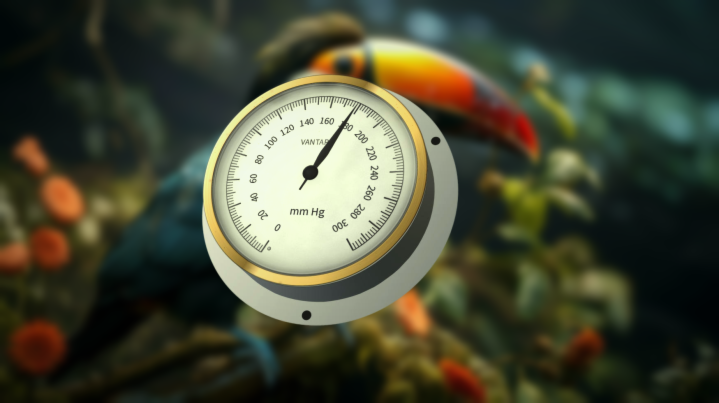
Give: 180 mmHg
